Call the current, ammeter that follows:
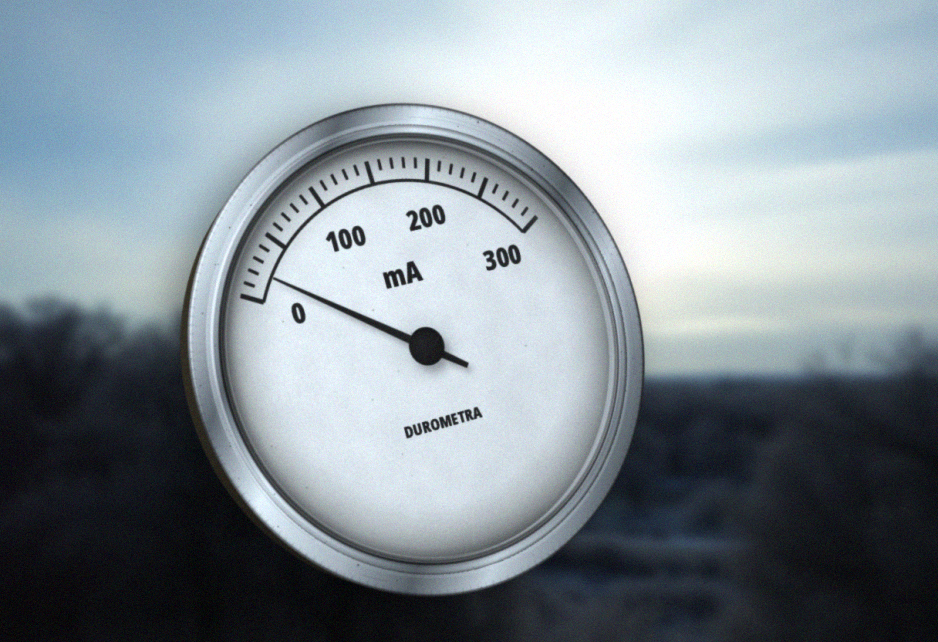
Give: 20 mA
